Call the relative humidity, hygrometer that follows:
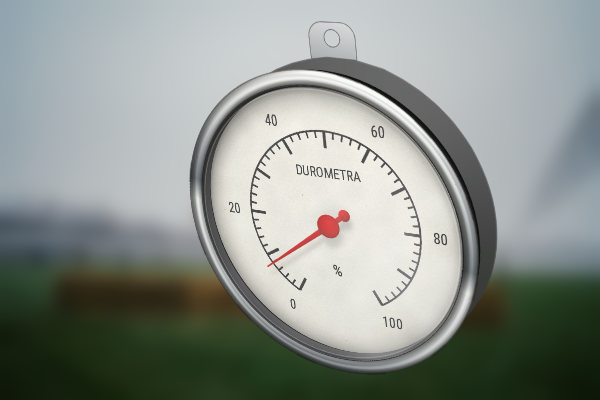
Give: 8 %
